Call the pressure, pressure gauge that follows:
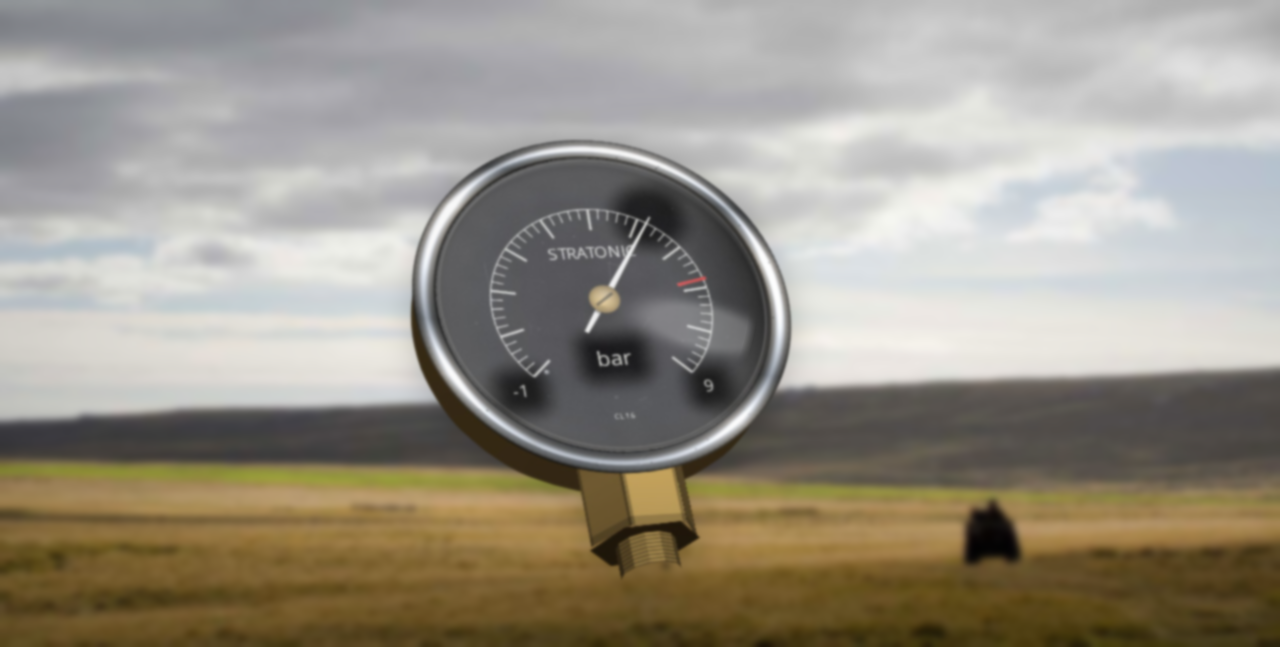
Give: 5.2 bar
